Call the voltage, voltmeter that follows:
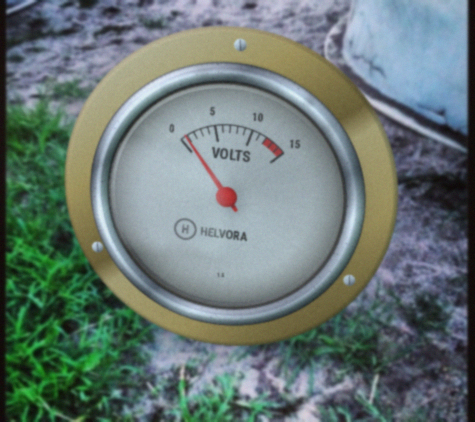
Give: 1 V
